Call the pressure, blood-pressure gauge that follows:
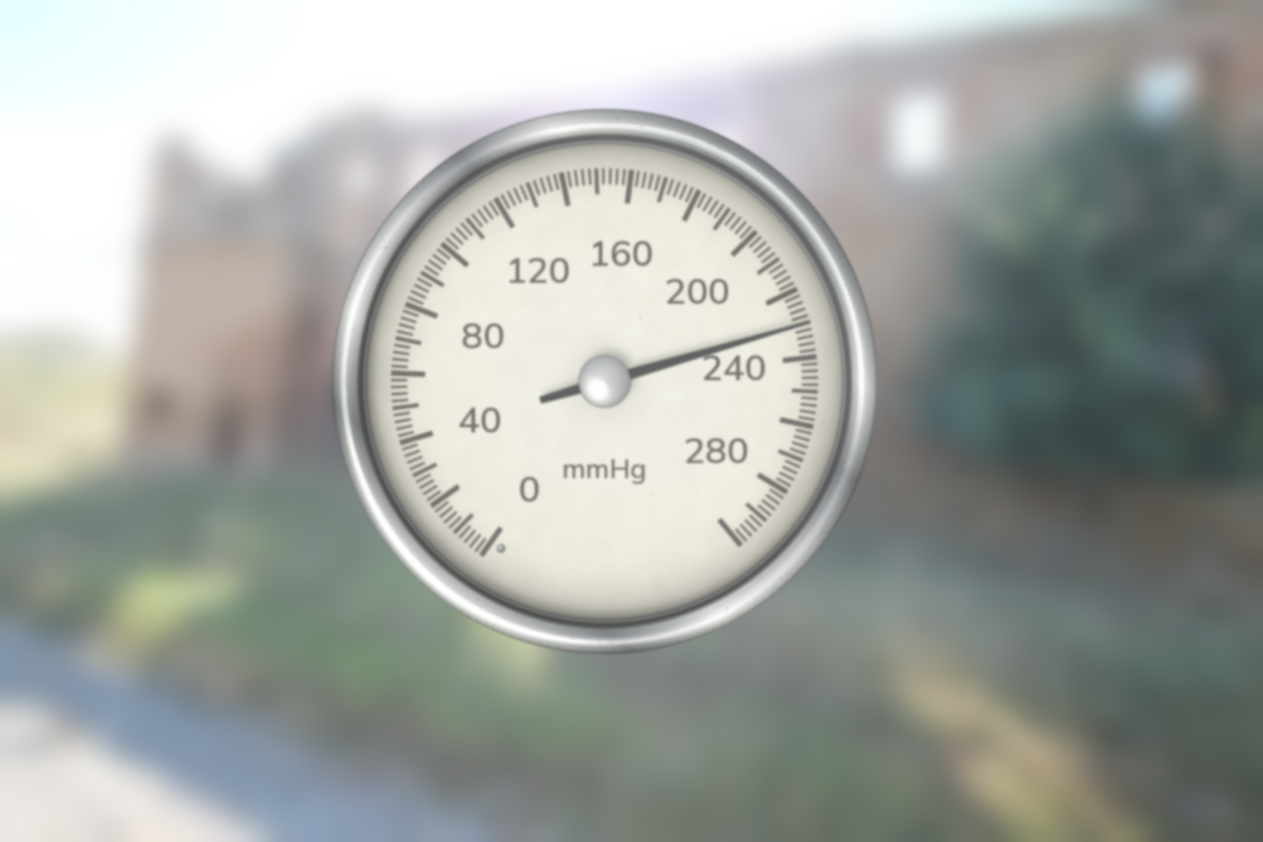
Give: 230 mmHg
